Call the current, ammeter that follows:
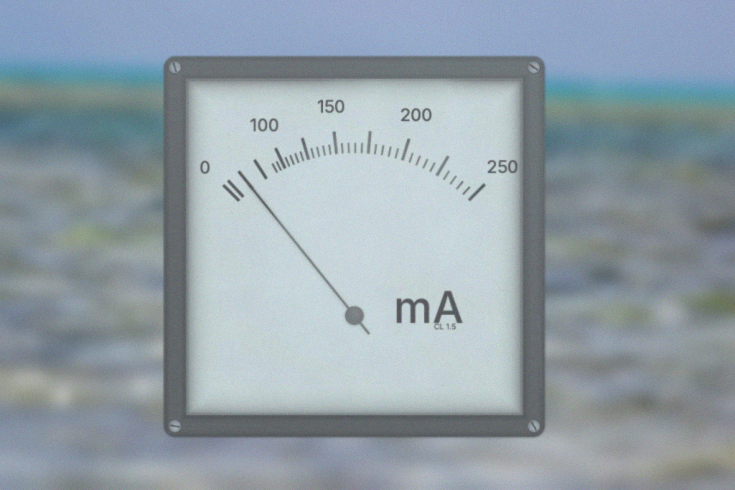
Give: 50 mA
